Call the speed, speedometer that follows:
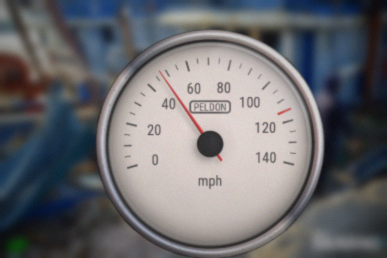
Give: 47.5 mph
